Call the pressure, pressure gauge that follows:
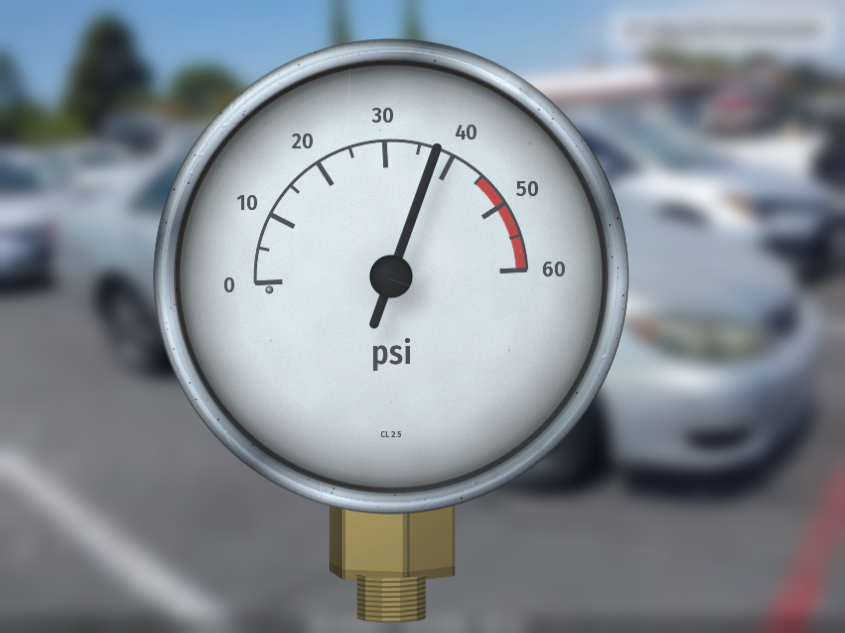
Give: 37.5 psi
